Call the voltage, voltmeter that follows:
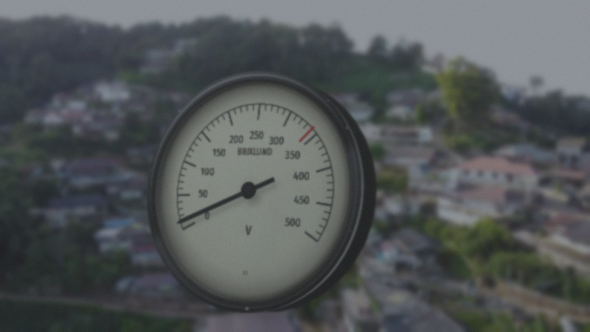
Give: 10 V
